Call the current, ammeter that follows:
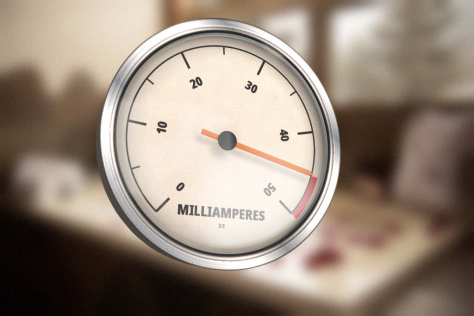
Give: 45 mA
